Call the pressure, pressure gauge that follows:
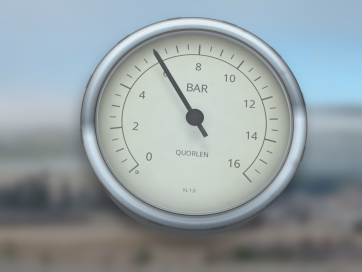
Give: 6 bar
